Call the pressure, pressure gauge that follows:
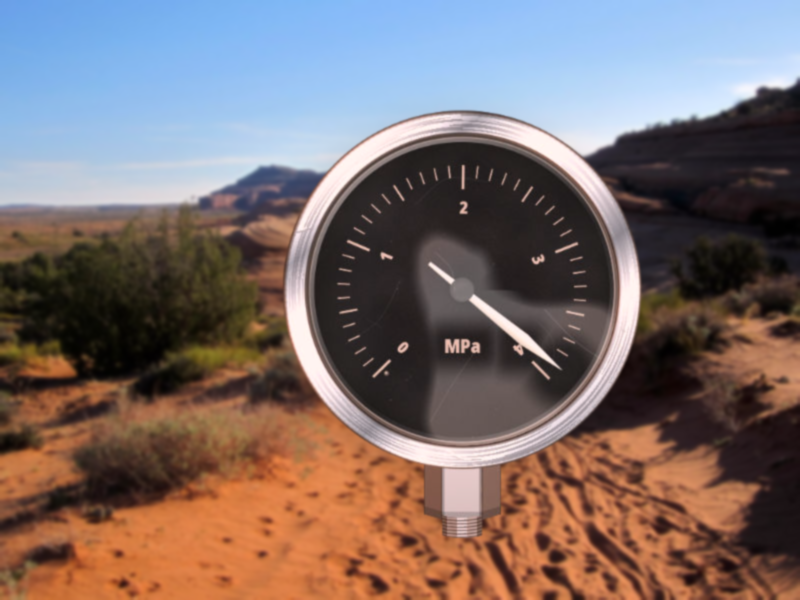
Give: 3.9 MPa
